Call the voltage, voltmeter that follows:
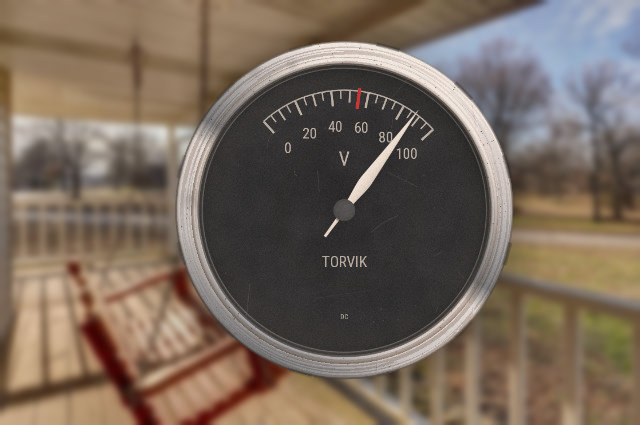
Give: 87.5 V
